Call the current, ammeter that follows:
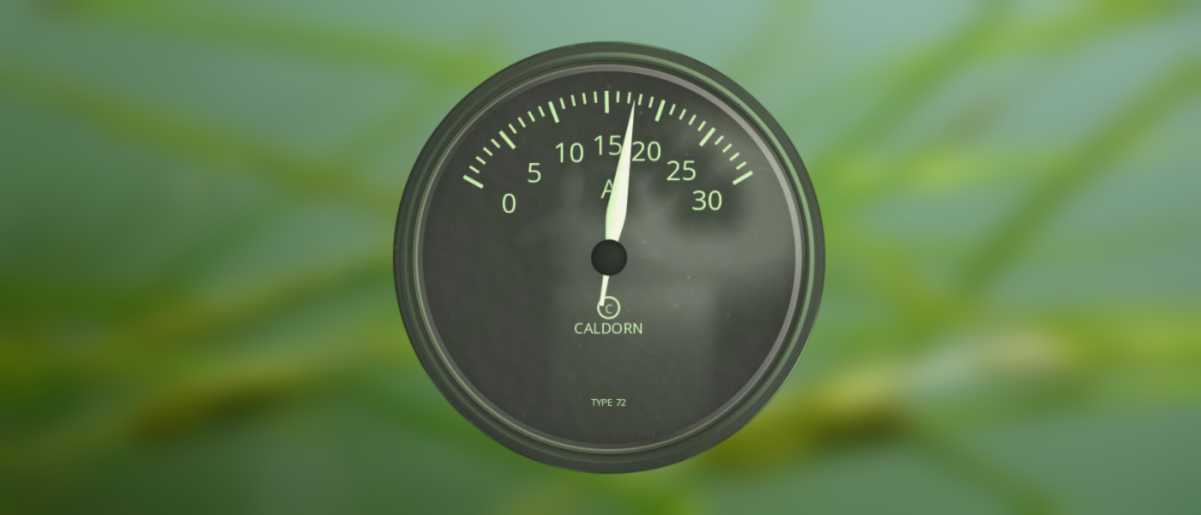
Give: 17.5 A
